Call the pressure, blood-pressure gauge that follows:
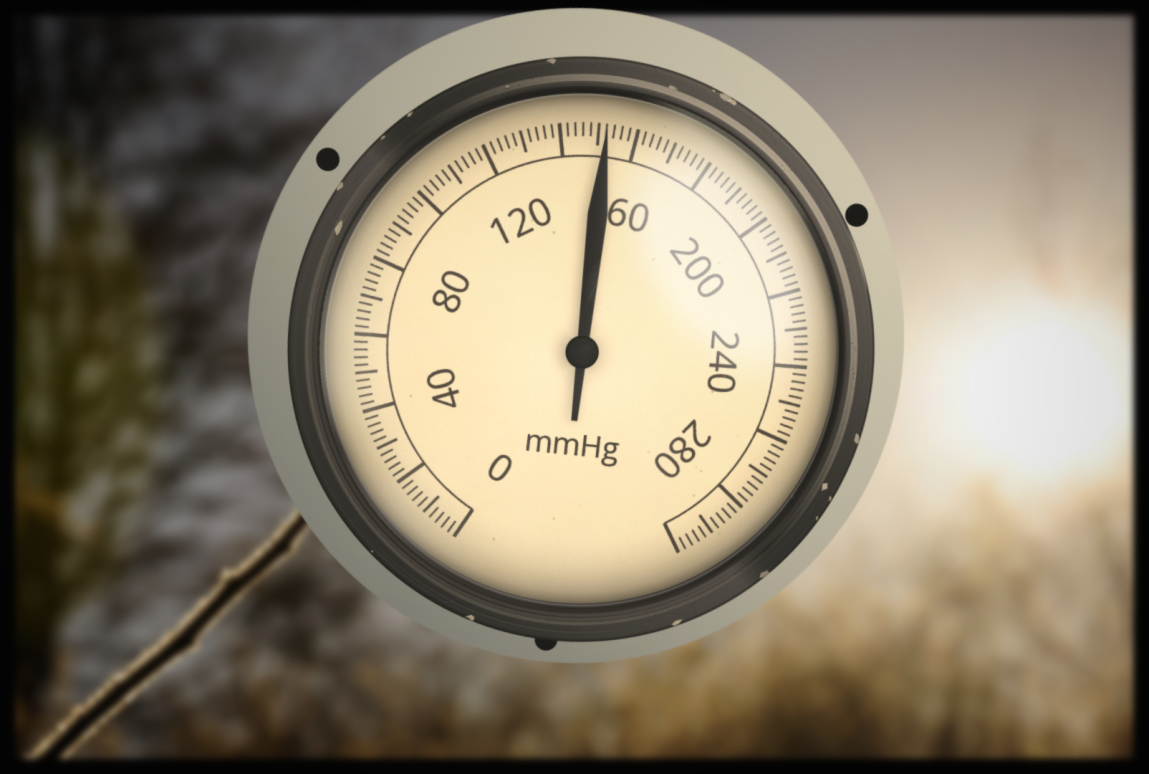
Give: 152 mmHg
